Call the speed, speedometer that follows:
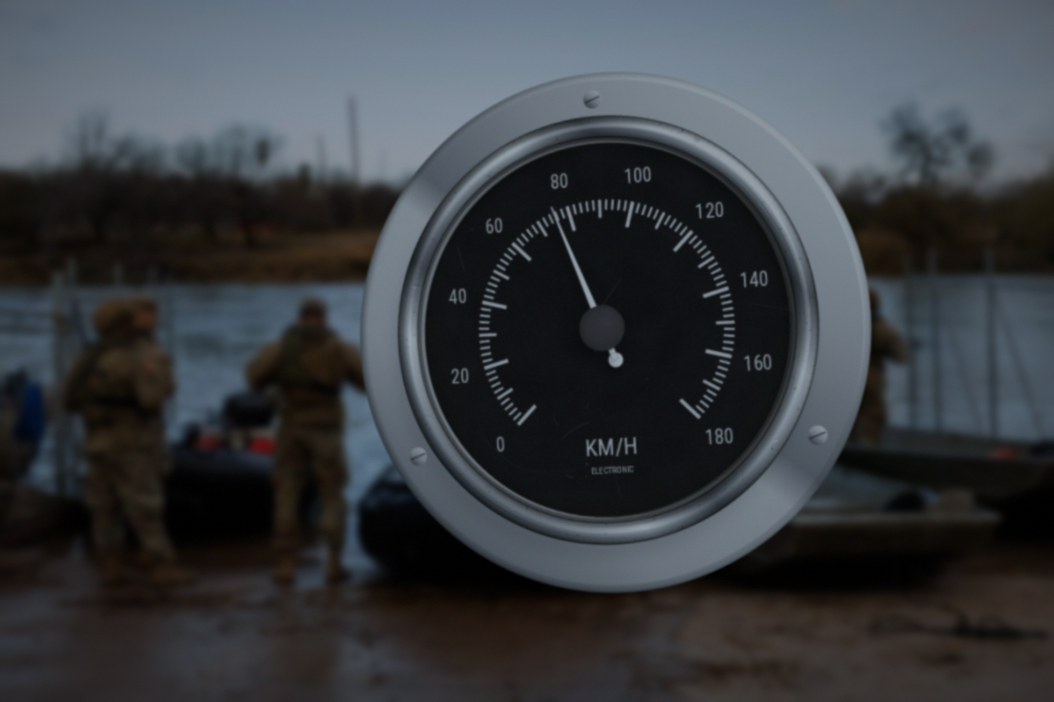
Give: 76 km/h
